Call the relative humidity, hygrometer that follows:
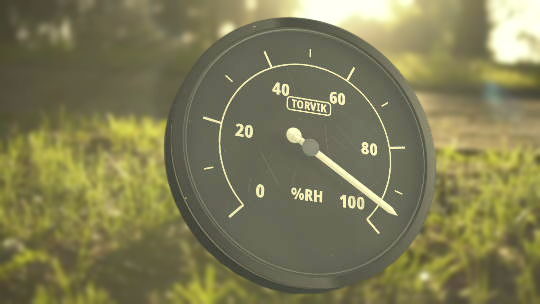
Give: 95 %
